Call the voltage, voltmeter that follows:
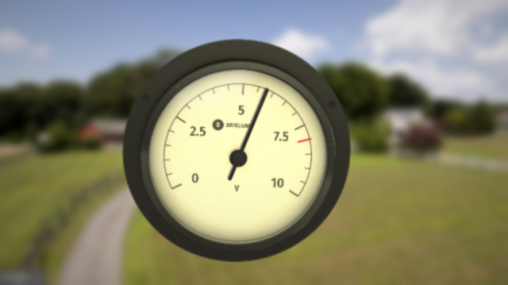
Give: 5.75 V
